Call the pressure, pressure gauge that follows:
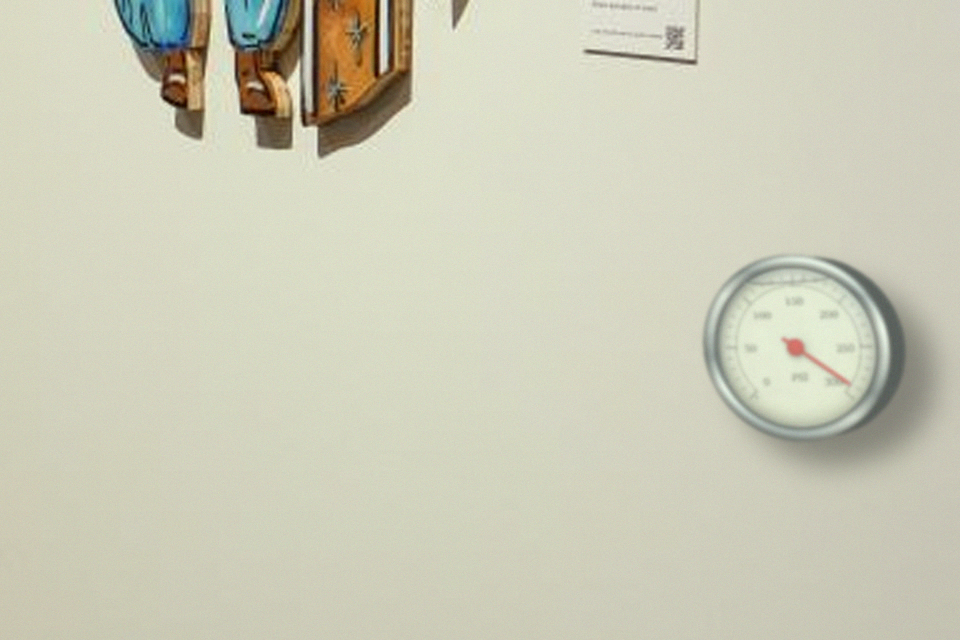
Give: 290 psi
